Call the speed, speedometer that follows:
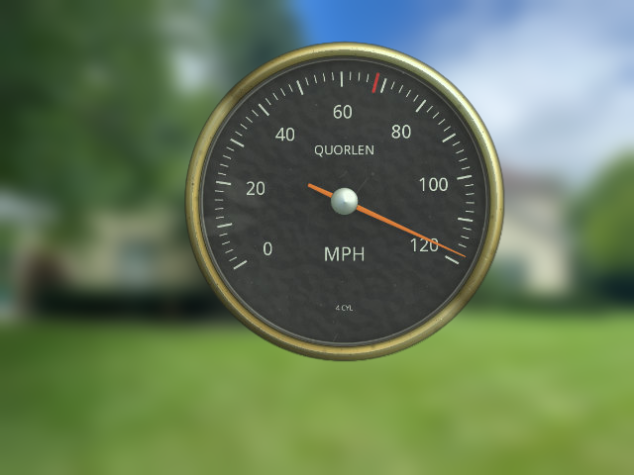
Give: 118 mph
